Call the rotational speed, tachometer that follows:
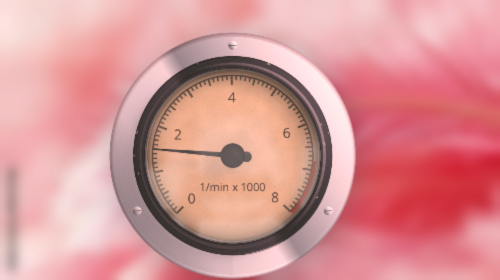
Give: 1500 rpm
